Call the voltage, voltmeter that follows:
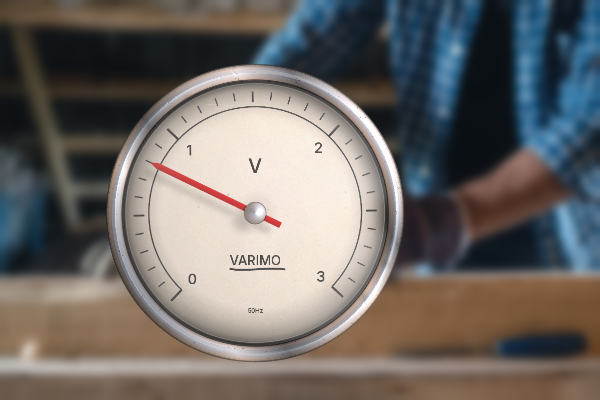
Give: 0.8 V
